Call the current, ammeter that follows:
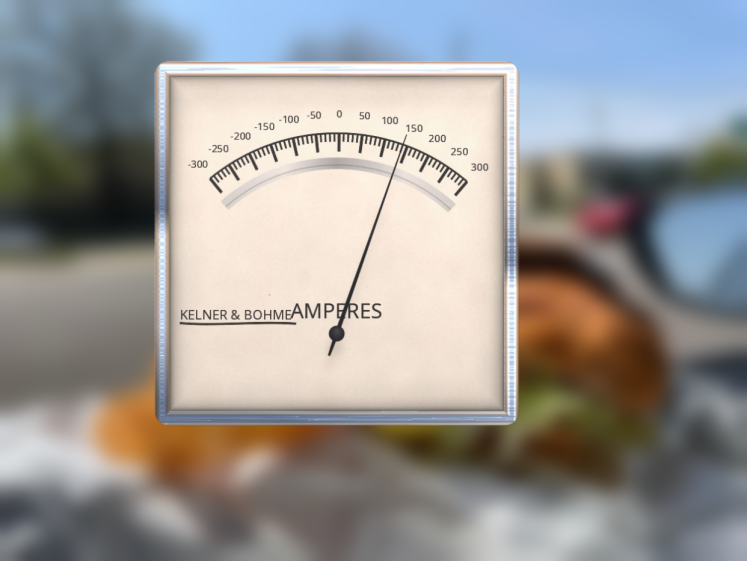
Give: 140 A
